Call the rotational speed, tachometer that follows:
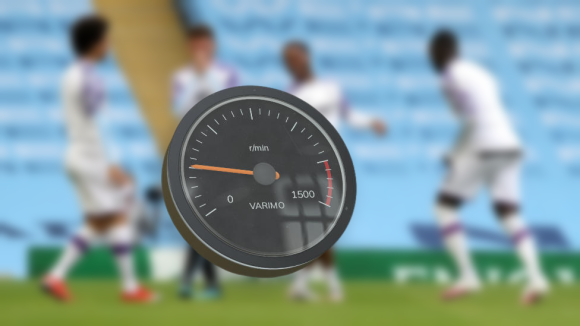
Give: 250 rpm
